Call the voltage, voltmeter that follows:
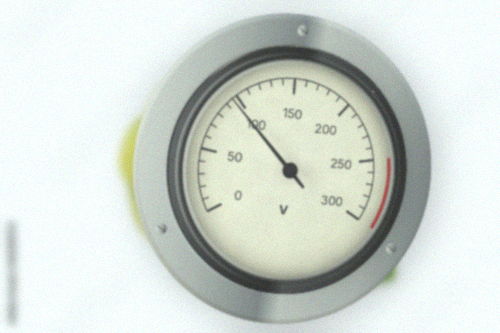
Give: 95 V
